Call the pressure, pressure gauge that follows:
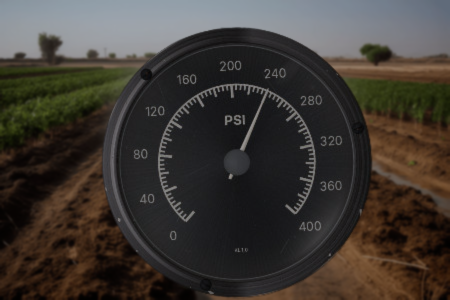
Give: 240 psi
